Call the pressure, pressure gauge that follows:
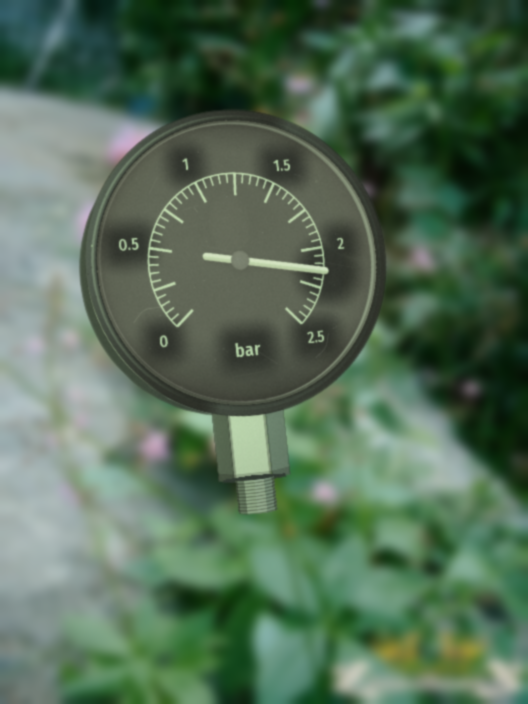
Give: 2.15 bar
